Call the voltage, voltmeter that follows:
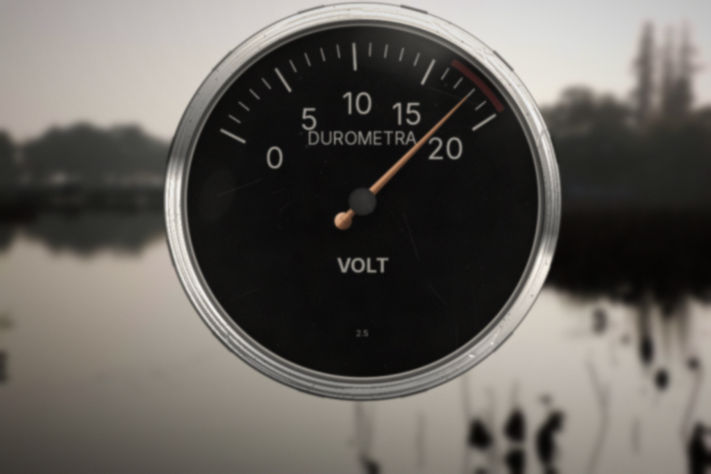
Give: 18 V
